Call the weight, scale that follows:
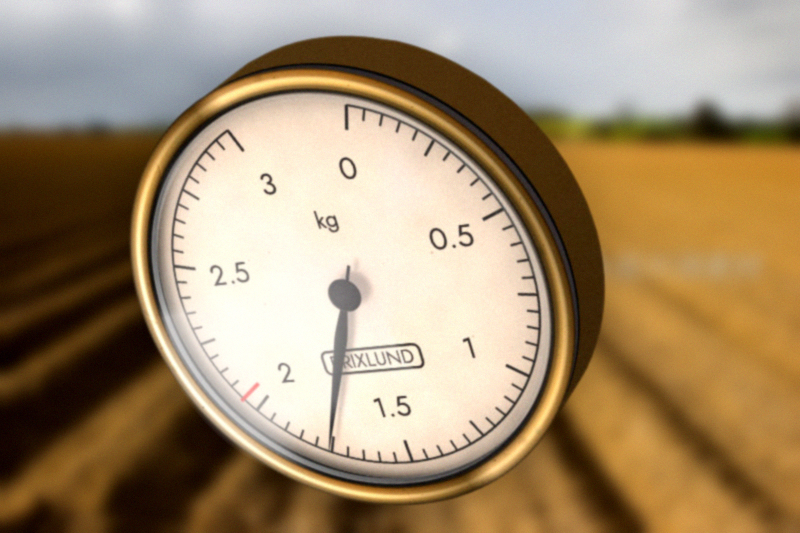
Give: 1.75 kg
